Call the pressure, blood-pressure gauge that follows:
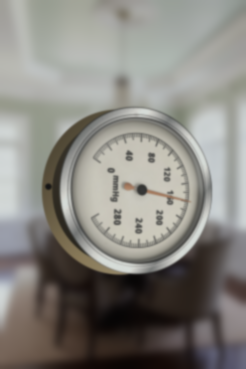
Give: 160 mmHg
